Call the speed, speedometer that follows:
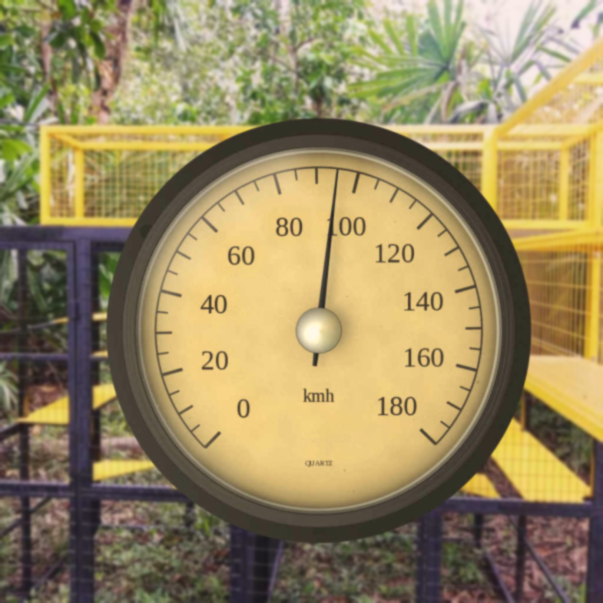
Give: 95 km/h
